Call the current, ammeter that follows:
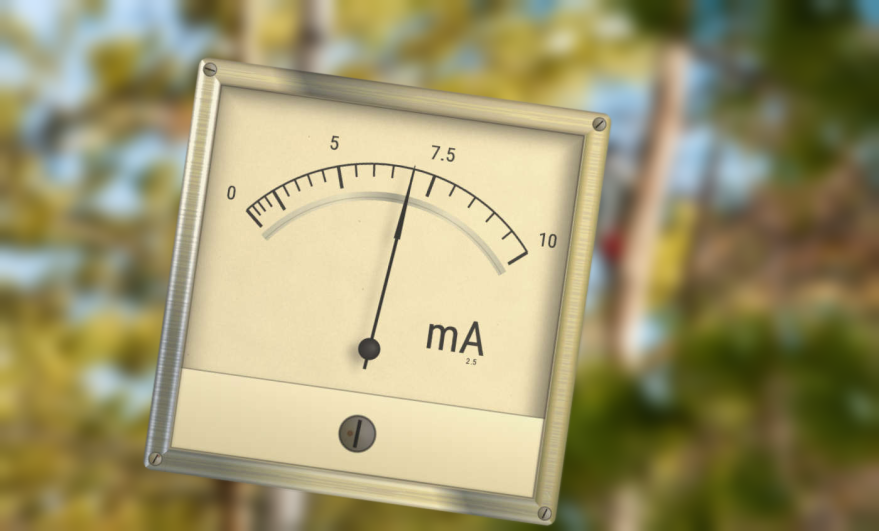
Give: 7 mA
